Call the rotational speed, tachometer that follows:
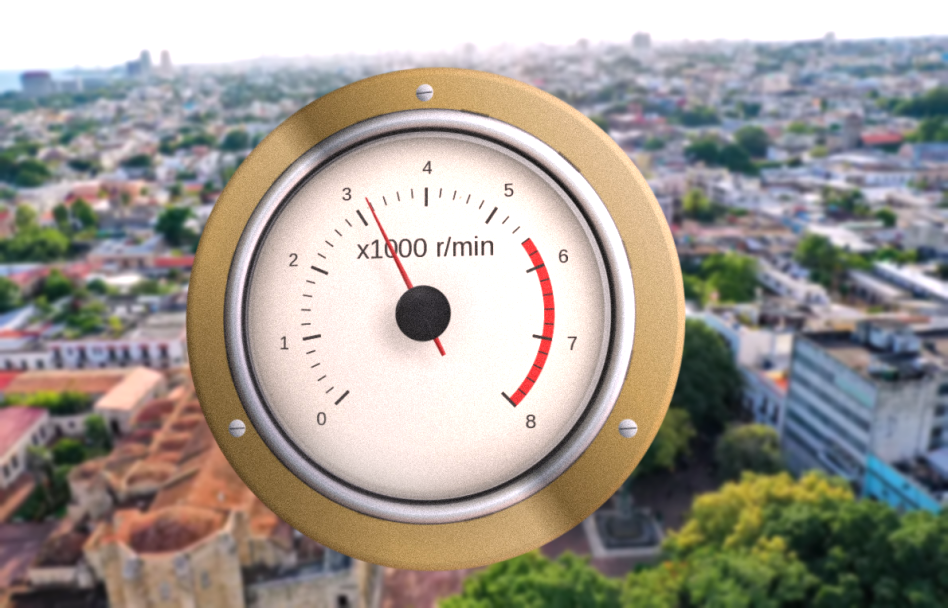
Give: 3200 rpm
